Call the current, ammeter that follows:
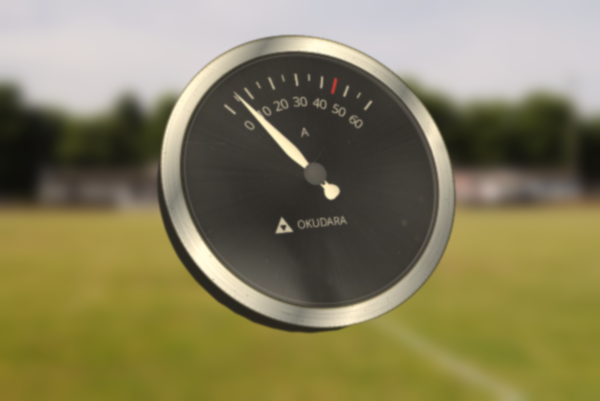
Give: 5 A
